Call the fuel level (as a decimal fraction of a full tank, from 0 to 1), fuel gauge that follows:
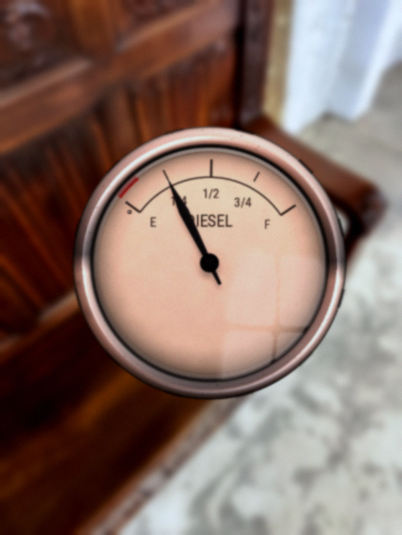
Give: 0.25
